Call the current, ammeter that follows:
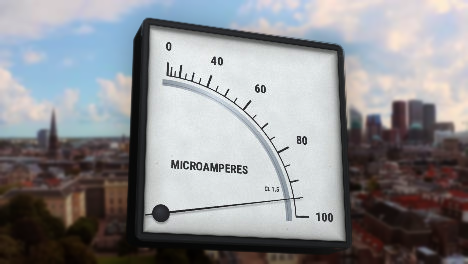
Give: 95 µA
